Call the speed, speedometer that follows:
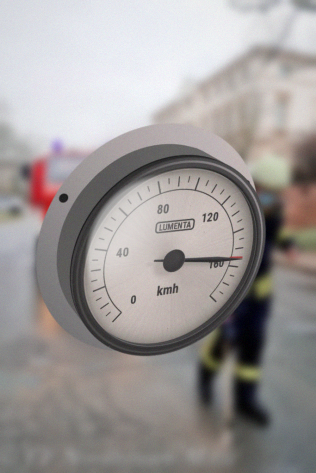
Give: 155 km/h
